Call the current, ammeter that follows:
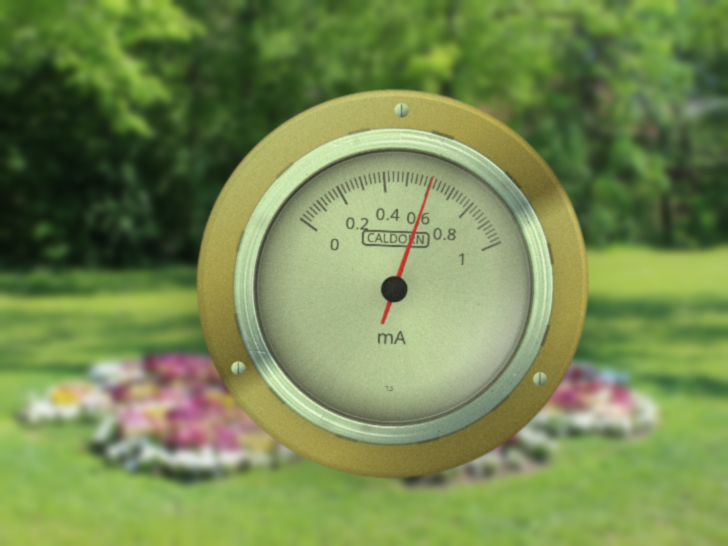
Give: 0.6 mA
